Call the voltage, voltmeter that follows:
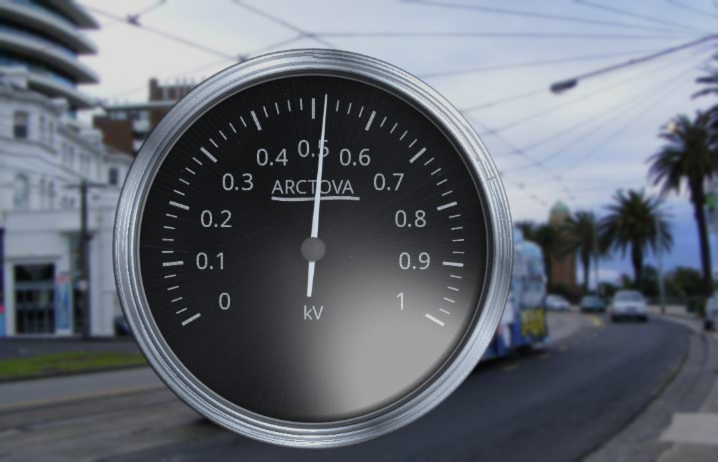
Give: 0.52 kV
